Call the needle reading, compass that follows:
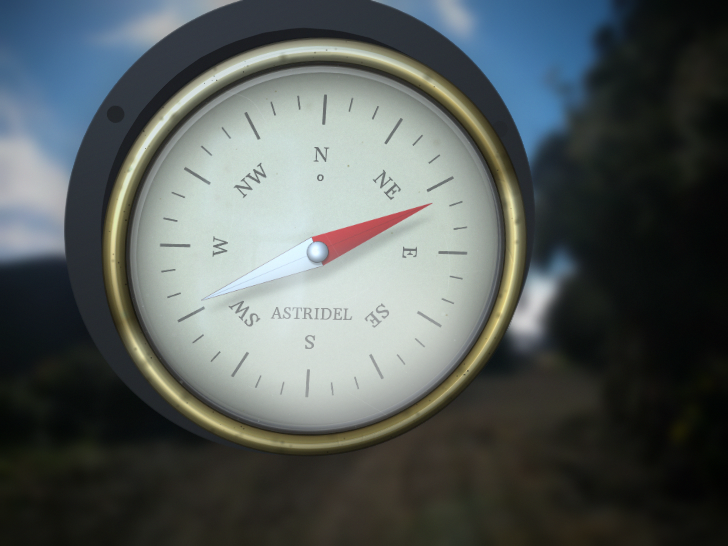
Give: 65 °
